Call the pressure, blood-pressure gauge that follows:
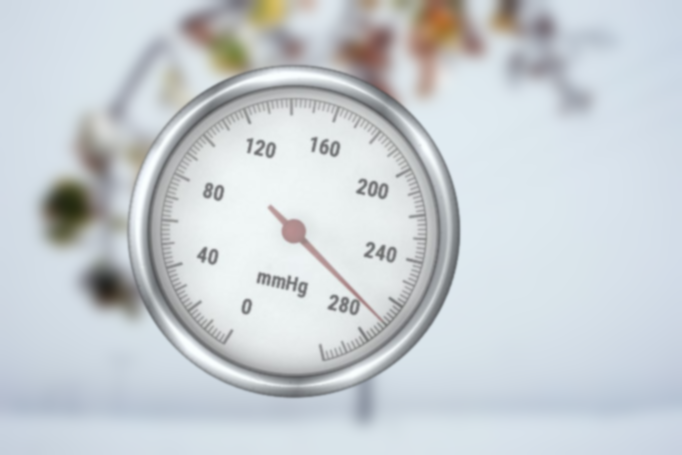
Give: 270 mmHg
